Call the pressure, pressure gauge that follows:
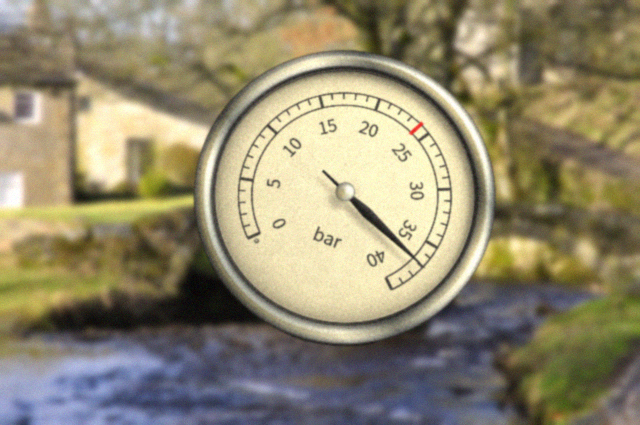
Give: 37 bar
